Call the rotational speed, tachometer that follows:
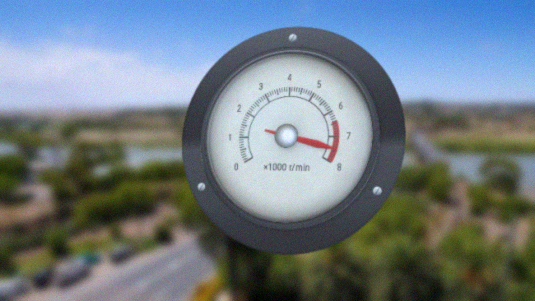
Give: 7500 rpm
